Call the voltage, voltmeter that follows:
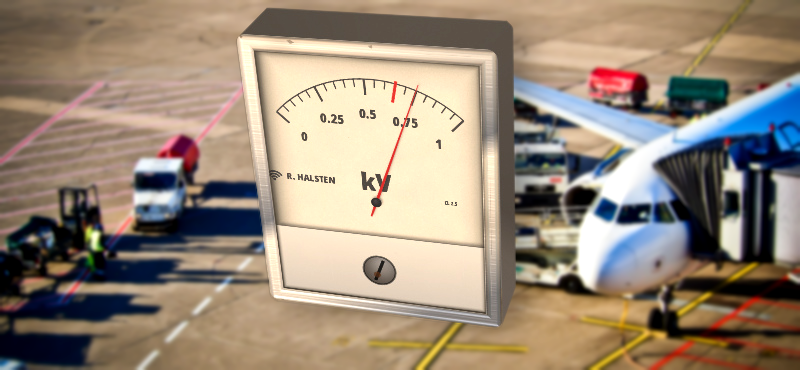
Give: 0.75 kV
